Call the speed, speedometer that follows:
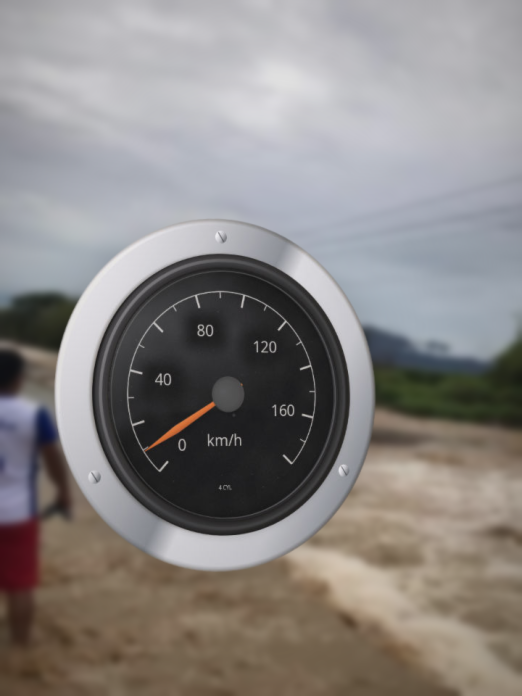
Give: 10 km/h
